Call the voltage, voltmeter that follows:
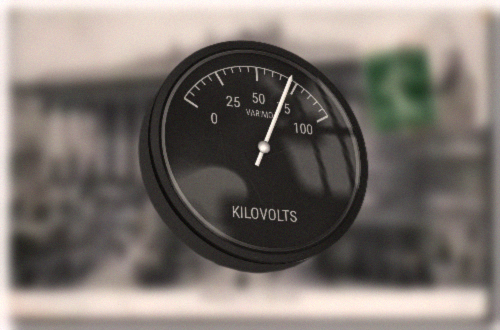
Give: 70 kV
